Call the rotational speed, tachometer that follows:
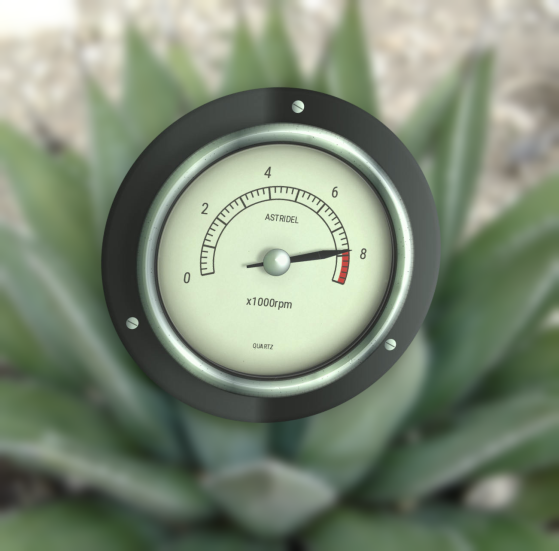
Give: 7800 rpm
